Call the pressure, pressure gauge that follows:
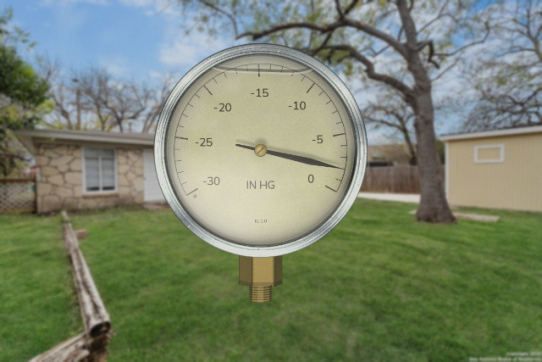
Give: -2 inHg
